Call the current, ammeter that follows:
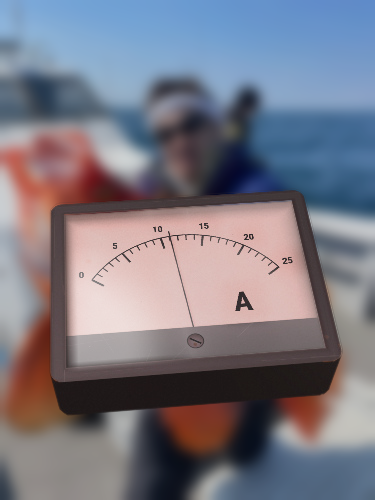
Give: 11 A
